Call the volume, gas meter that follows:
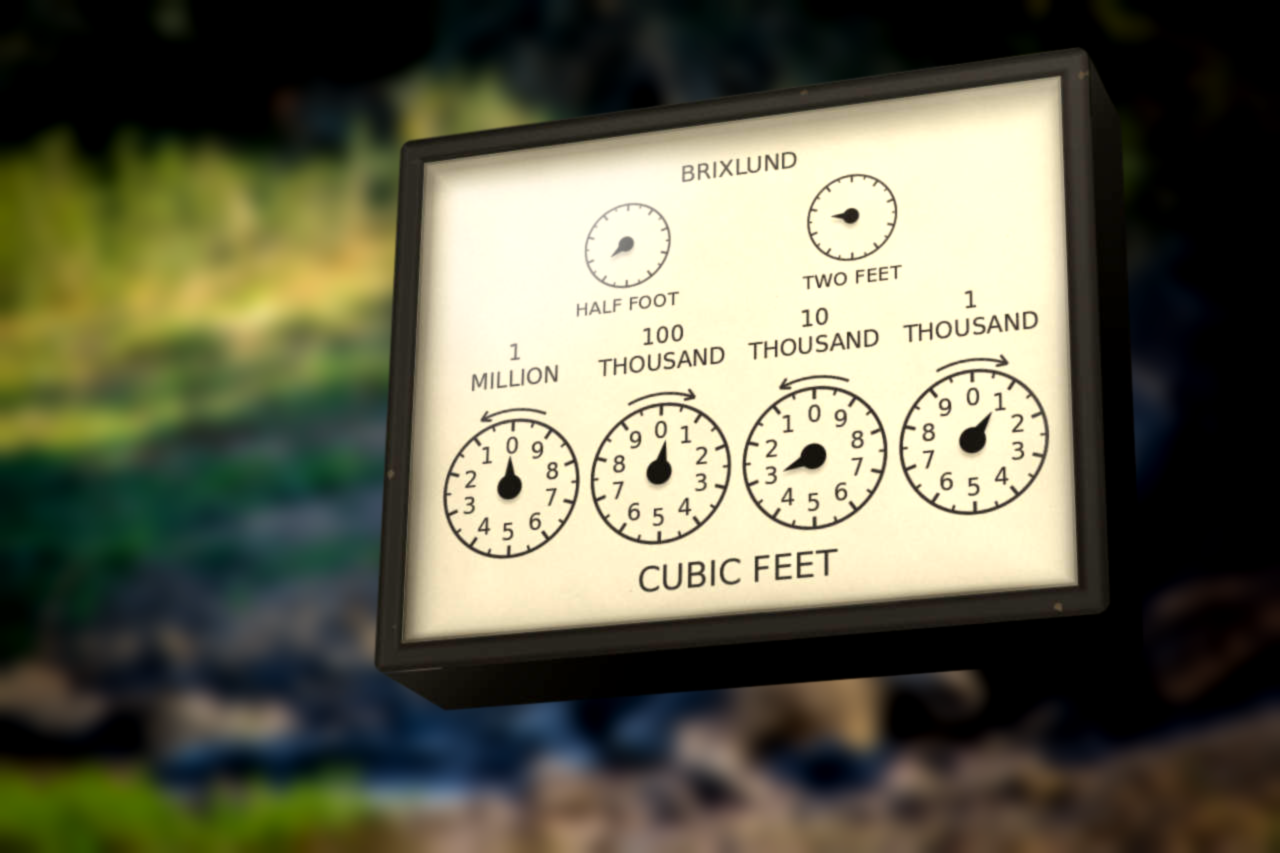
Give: 3100 ft³
